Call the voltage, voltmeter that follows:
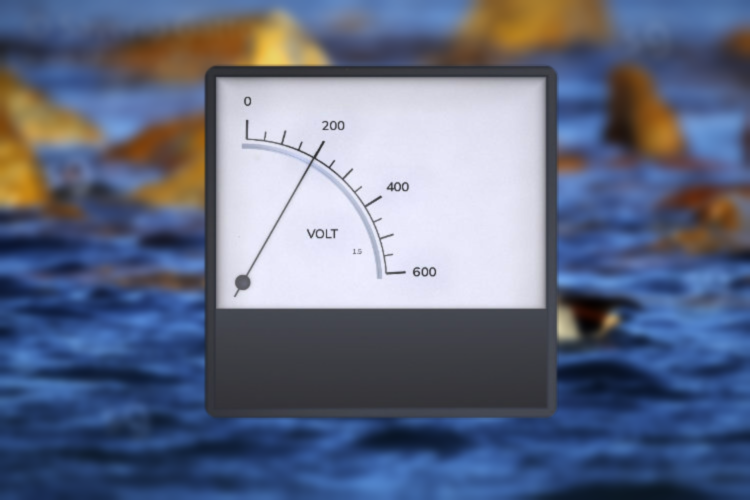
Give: 200 V
